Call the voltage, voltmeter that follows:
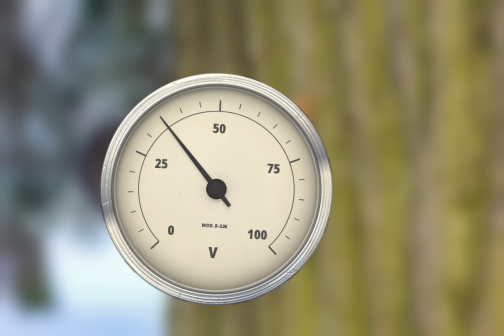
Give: 35 V
